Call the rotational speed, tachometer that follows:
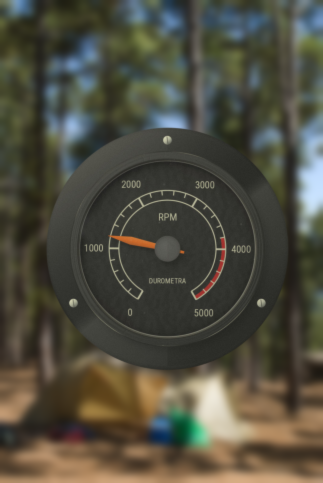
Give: 1200 rpm
